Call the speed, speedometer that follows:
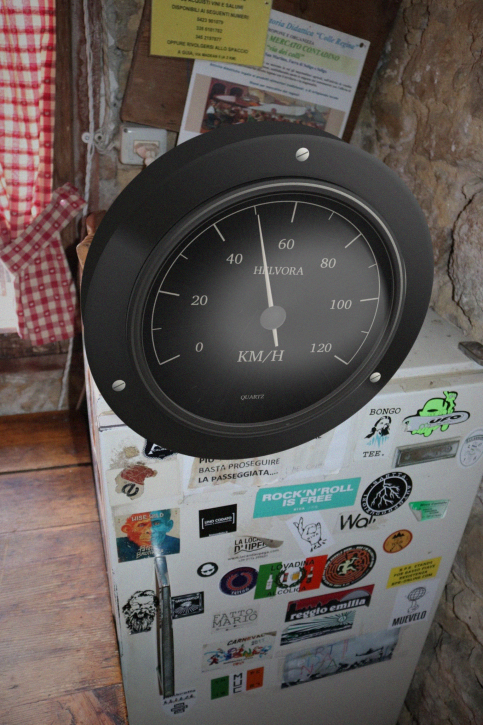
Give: 50 km/h
